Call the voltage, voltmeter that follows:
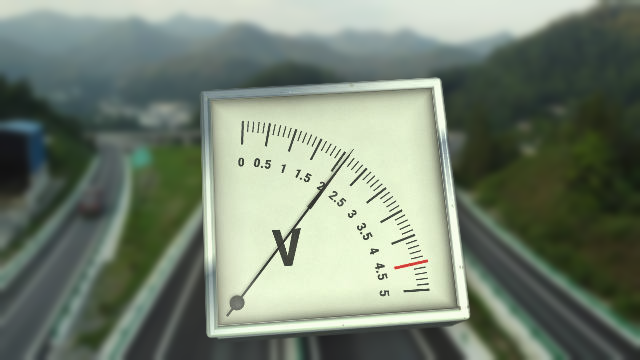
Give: 2.1 V
